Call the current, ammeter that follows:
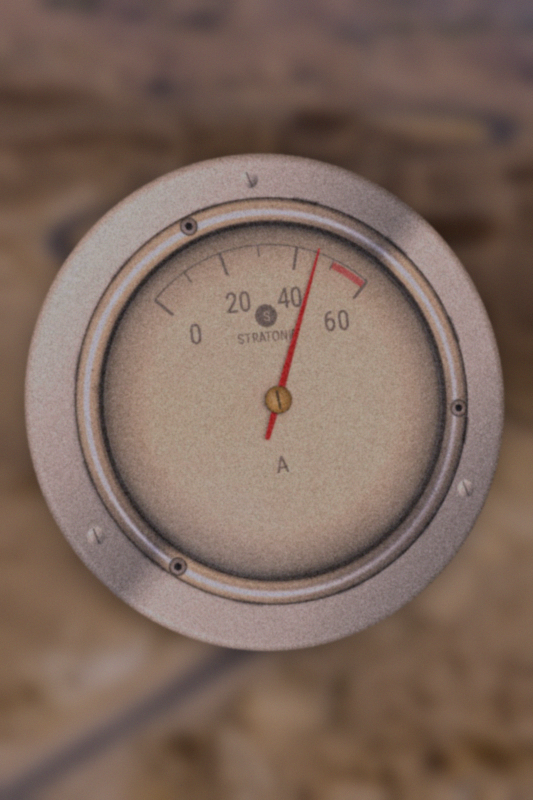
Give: 45 A
